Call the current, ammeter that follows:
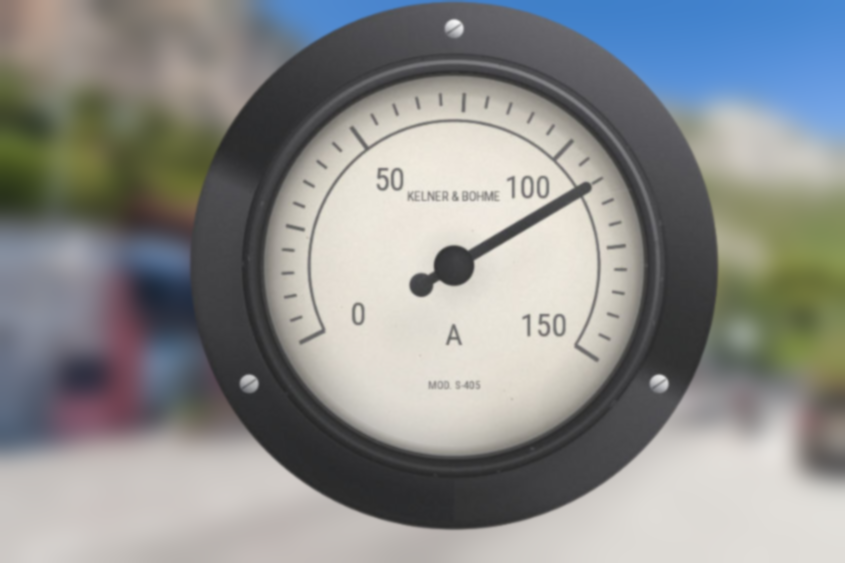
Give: 110 A
